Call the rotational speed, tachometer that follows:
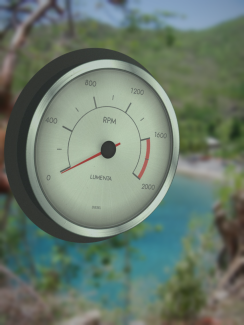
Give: 0 rpm
